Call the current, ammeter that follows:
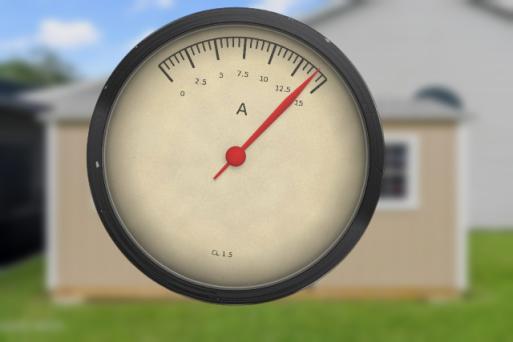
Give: 14 A
